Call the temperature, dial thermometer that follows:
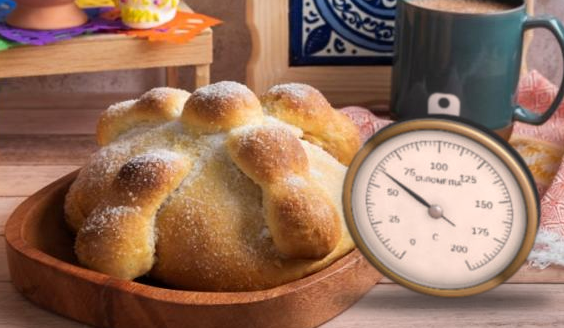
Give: 62.5 °C
